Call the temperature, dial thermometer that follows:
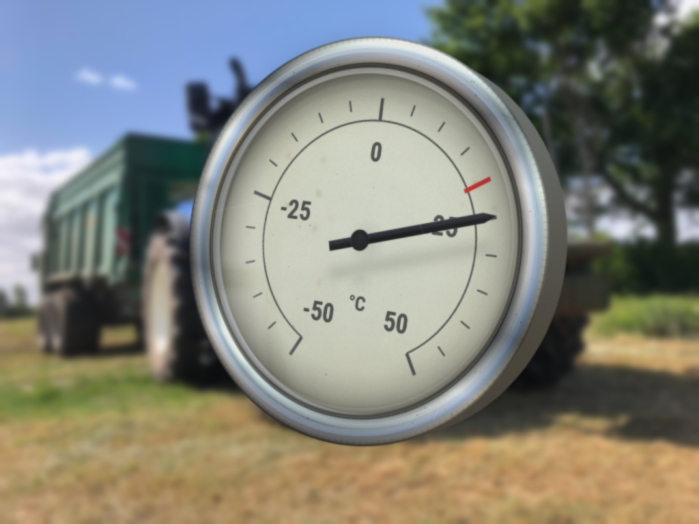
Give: 25 °C
